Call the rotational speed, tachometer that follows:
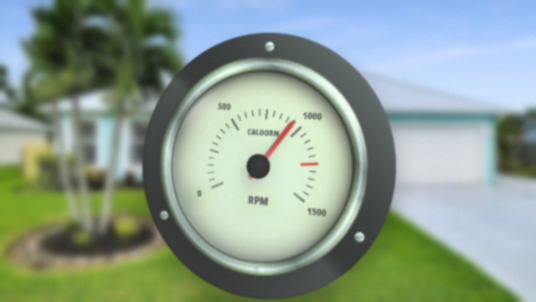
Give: 950 rpm
